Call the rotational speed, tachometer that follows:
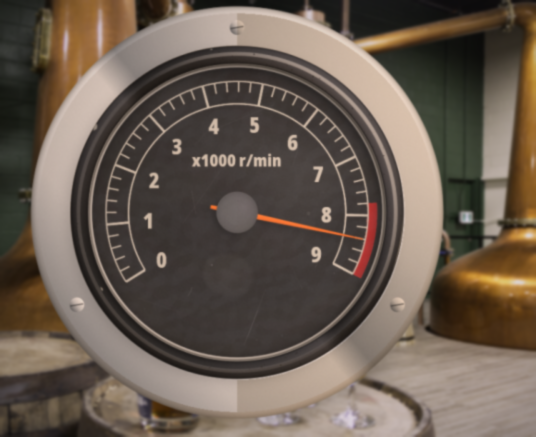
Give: 8400 rpm
